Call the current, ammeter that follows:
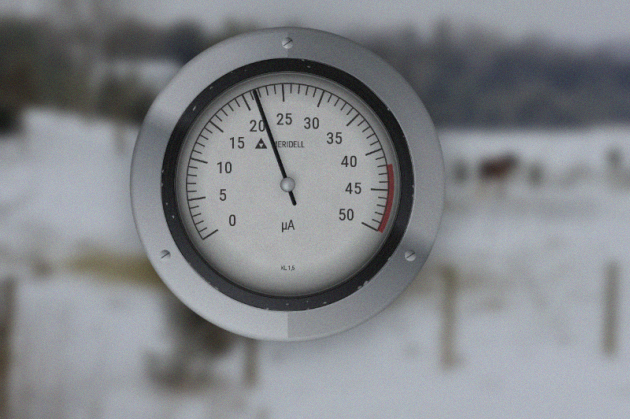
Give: 21.5 µA
